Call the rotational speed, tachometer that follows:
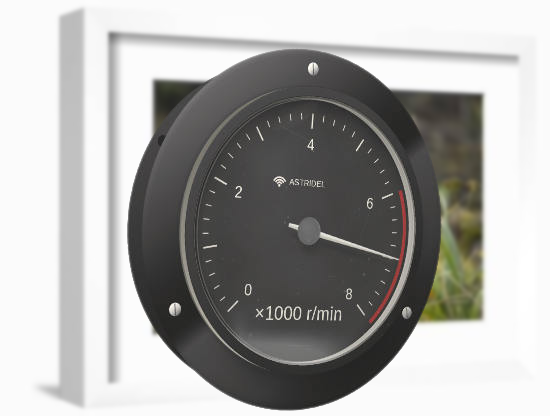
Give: 7000 rpm
